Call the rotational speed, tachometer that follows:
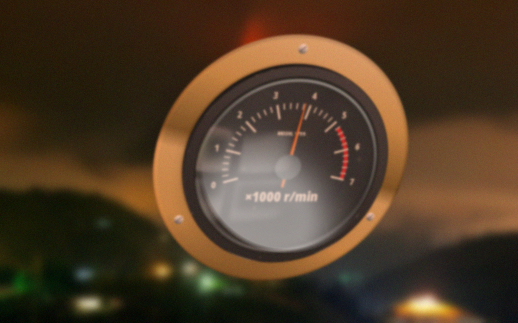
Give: 3800 rpm
